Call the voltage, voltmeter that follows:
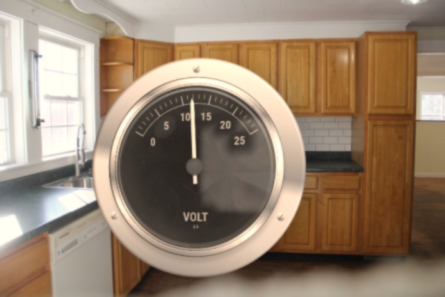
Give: 12 V
